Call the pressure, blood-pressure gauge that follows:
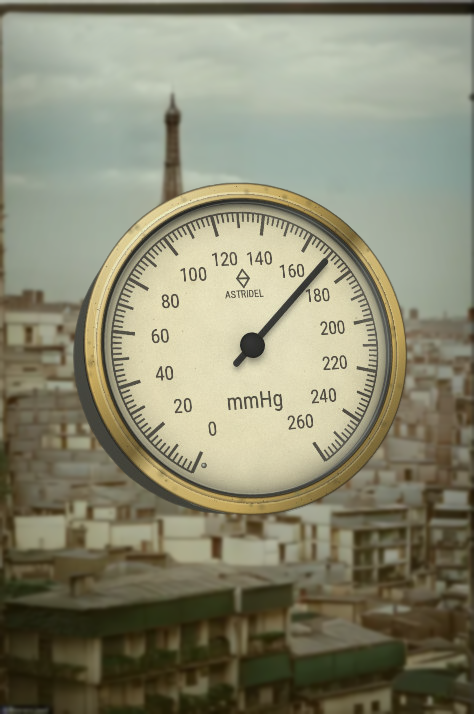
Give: 170 mmHg
